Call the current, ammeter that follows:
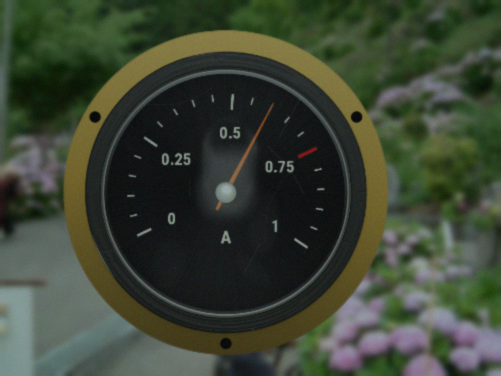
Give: 0.6 A
